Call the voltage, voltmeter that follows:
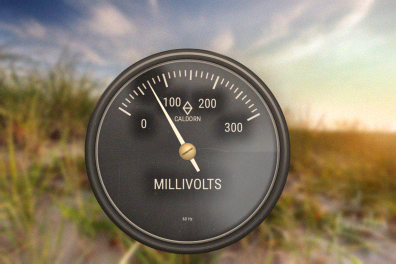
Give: 70 mV
